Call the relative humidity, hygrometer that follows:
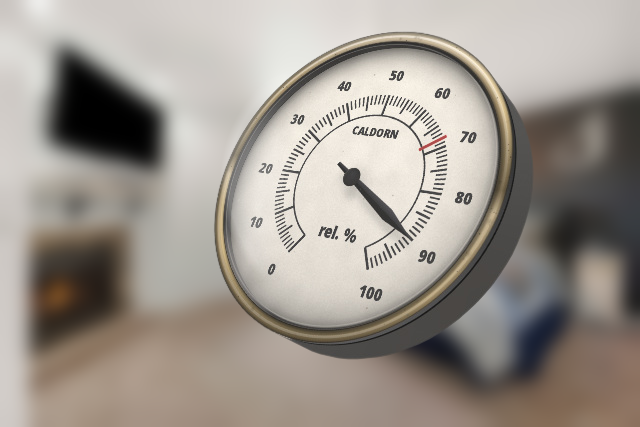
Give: 90 %
